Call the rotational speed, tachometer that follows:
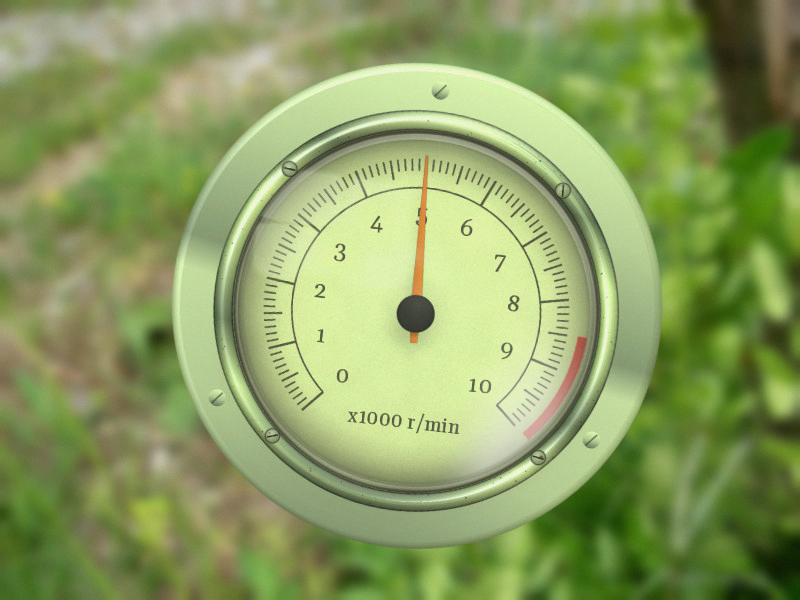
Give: 5000 rpm
